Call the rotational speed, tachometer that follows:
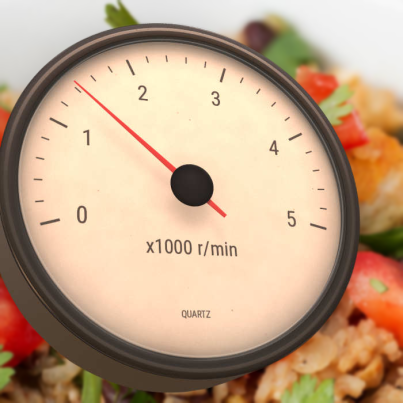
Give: 1400 rpm
